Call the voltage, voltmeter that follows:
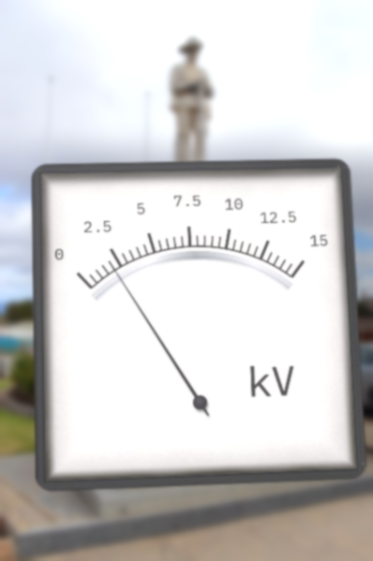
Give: 2 kV
